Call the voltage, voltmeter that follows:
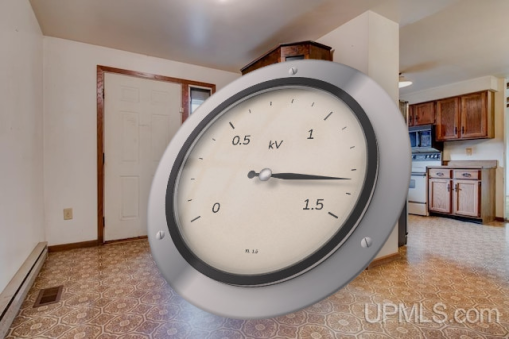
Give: 1.35 kV
